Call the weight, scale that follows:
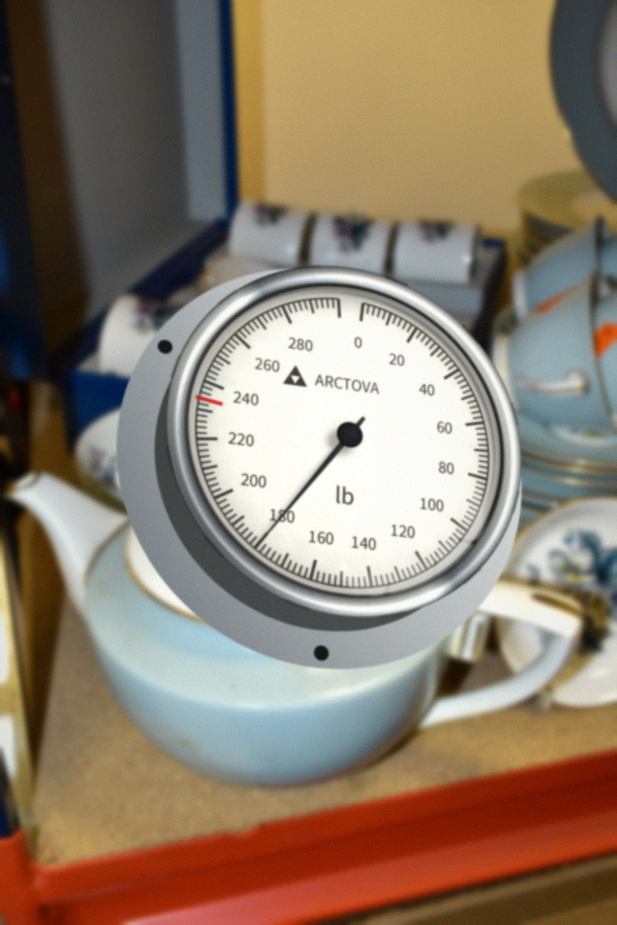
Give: 180 lb
